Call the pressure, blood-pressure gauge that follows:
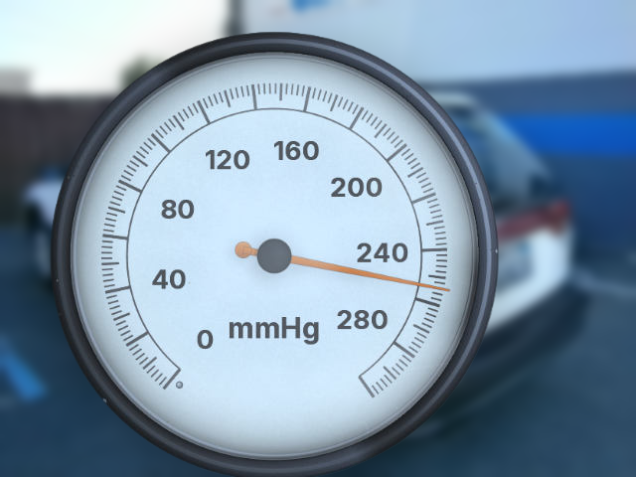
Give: 254 mmHg
